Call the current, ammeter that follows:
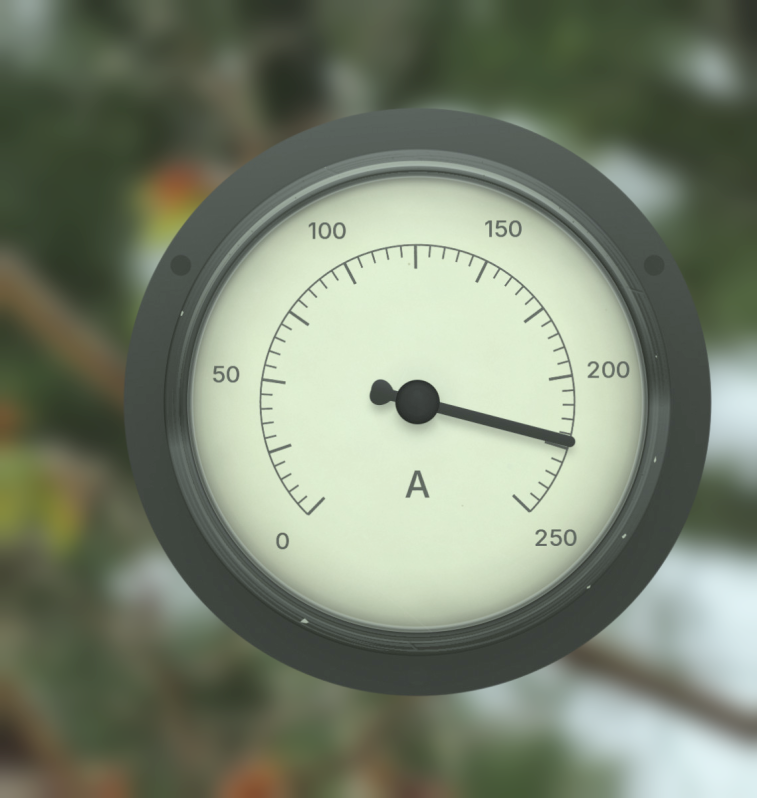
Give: 222.5 A
